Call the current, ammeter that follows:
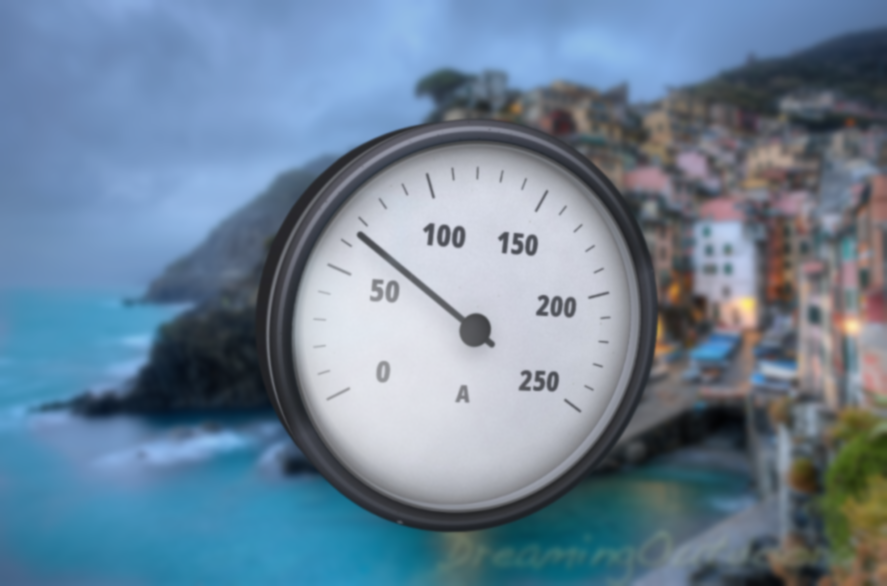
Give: 65 A
